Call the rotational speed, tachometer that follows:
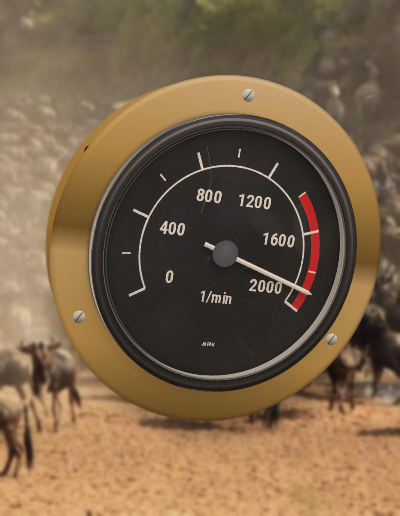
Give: 1900 rpm
